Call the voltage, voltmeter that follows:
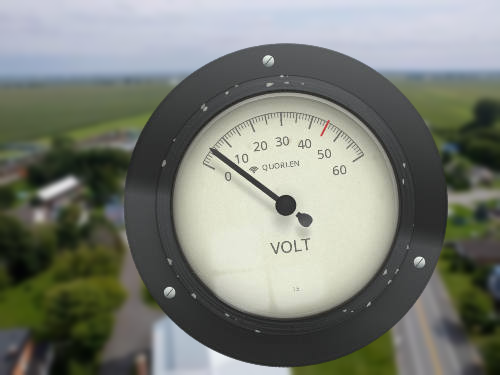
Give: 5 V
